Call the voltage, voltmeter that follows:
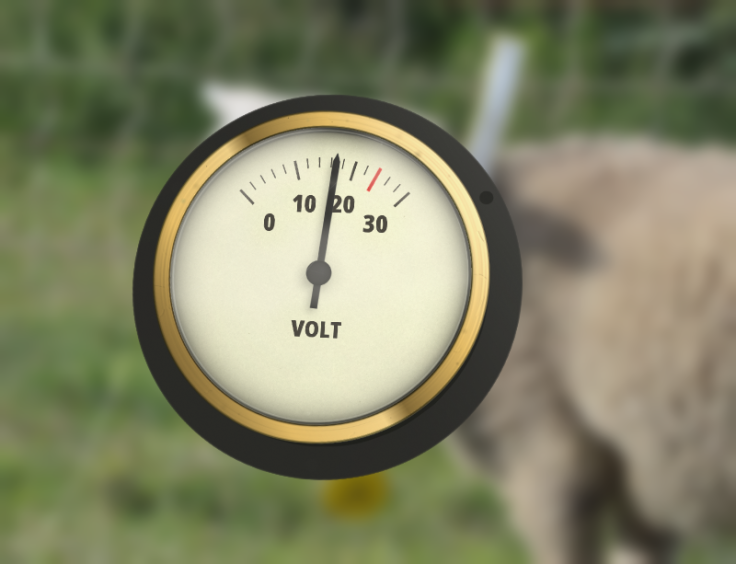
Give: 17 V
